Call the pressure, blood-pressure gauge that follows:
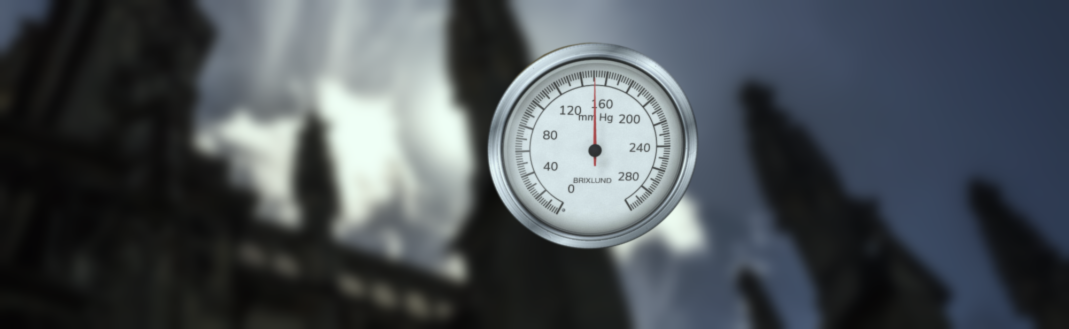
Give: 150 mmHg
